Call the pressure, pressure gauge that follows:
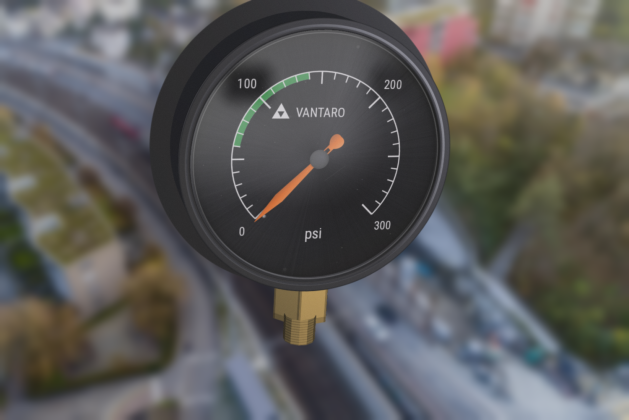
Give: 0 psi
